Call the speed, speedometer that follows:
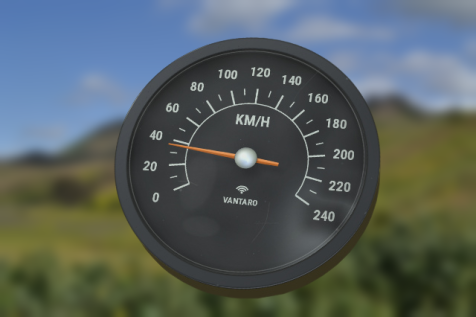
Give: 35 km/h
